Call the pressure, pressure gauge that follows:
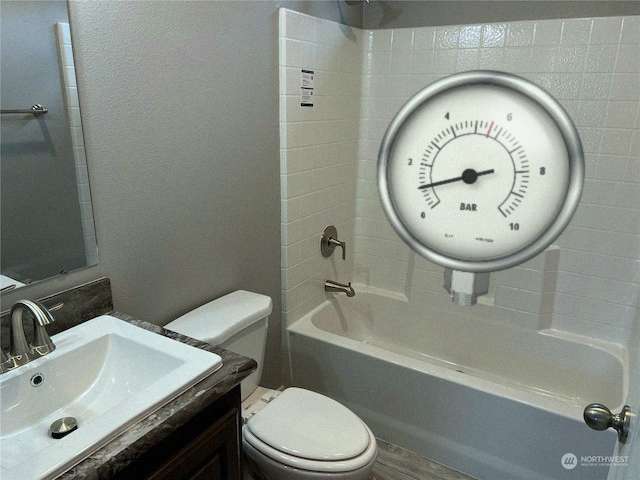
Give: 1 bar
